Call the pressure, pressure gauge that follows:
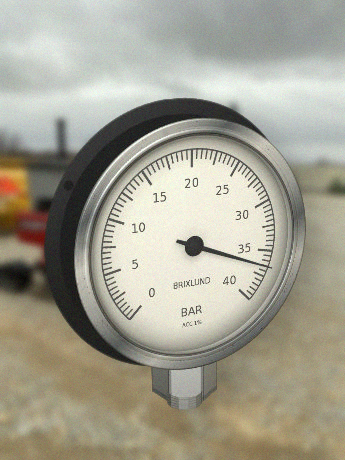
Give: 36.5 bar
